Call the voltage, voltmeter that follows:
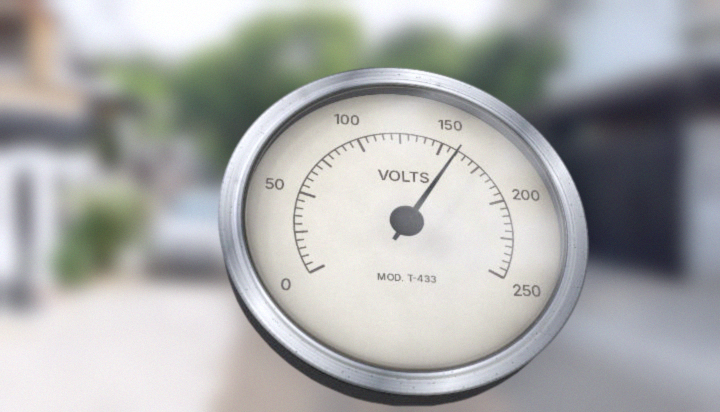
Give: 160 V
